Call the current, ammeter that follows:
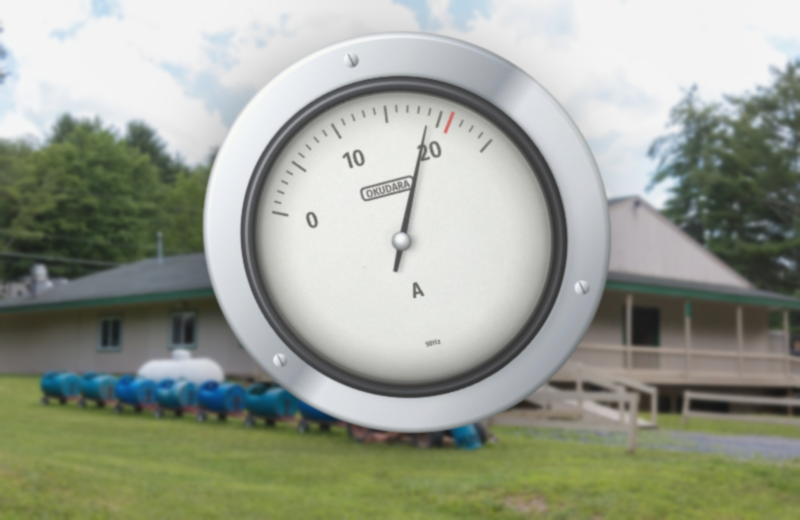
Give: 19 A
